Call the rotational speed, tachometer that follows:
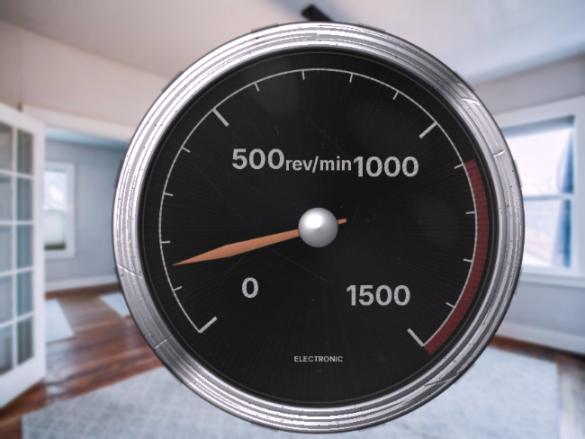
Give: 150 rpm
